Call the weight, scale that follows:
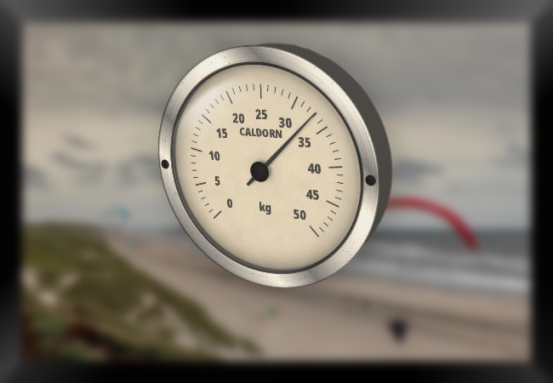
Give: 33 kg
